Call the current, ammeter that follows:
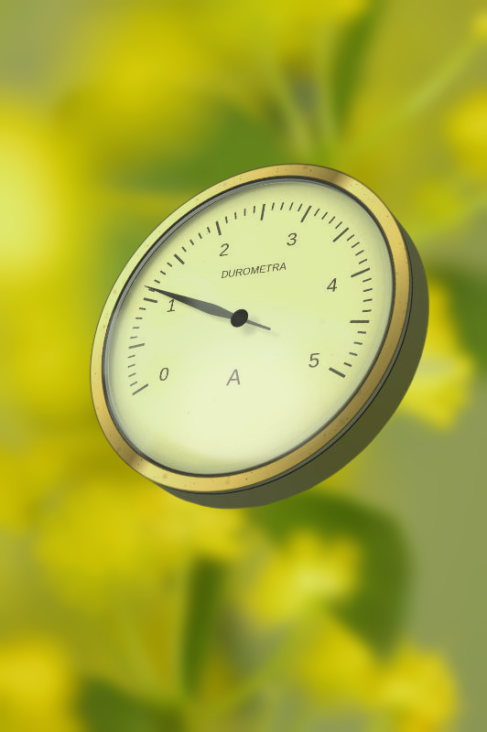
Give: 1.1 A
